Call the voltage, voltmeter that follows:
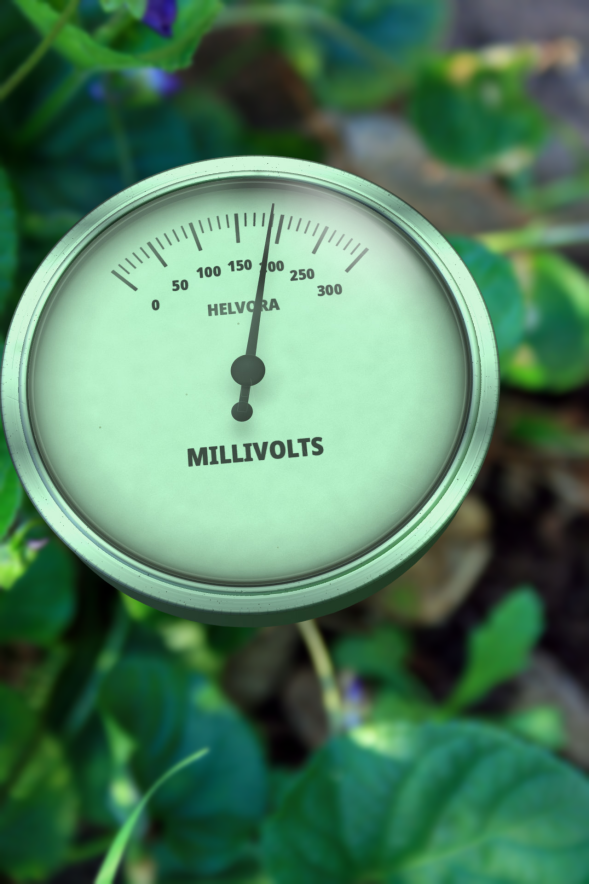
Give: 190 mV
